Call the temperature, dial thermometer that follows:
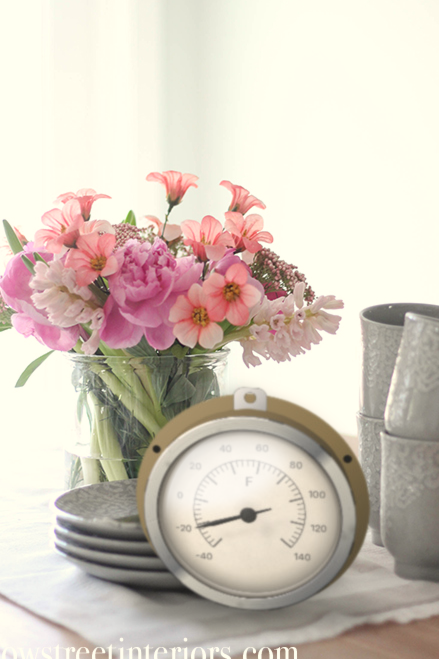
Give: -20 °F
